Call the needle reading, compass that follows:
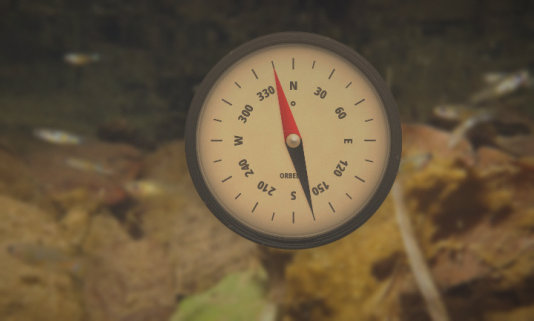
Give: 345 °
